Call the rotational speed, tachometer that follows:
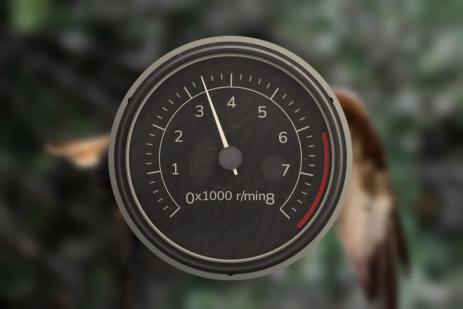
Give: 3400 rpm
